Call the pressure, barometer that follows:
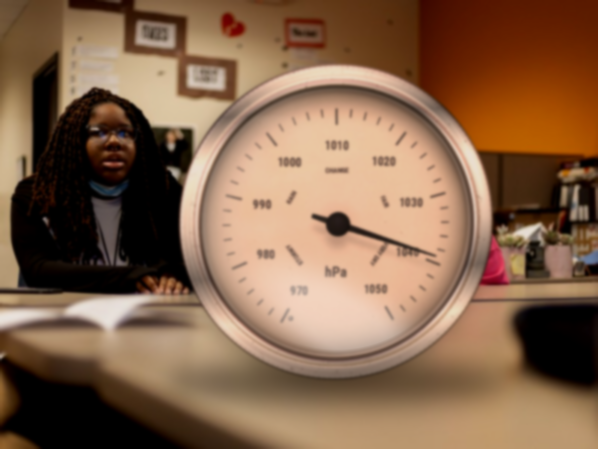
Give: 1039 hPa
